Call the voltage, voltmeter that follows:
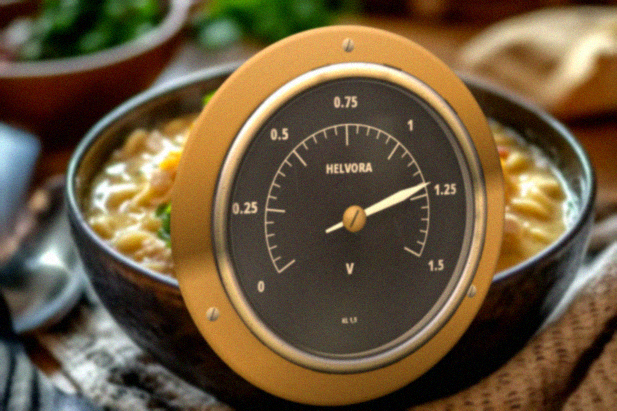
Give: 1.2 V
